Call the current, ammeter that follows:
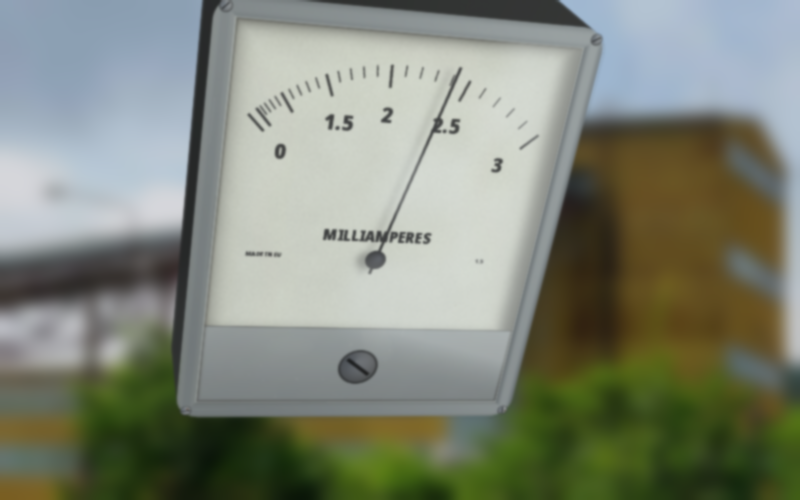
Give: 2.4 mA
